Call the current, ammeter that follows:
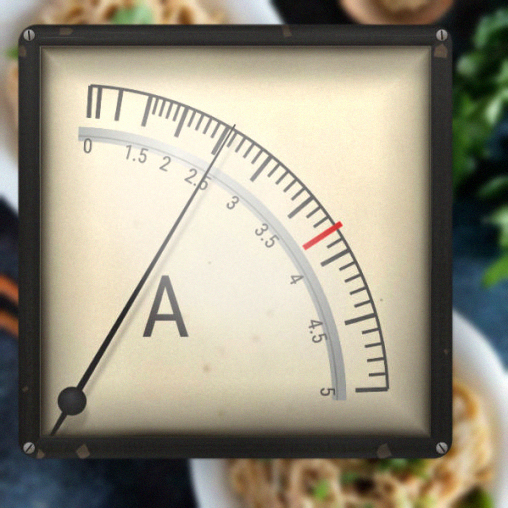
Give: 2.55 A
